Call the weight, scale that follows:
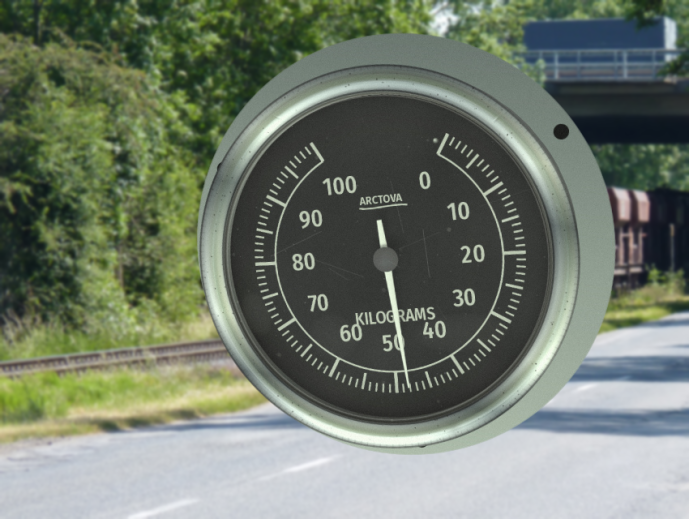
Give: 48 kg
